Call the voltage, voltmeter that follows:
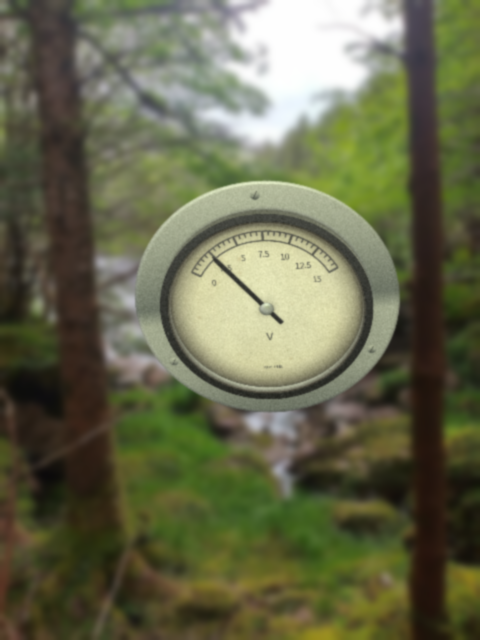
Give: 2.5 V
